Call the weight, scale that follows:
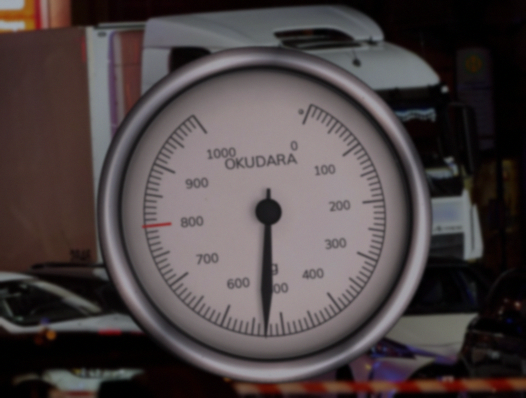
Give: 530 g
